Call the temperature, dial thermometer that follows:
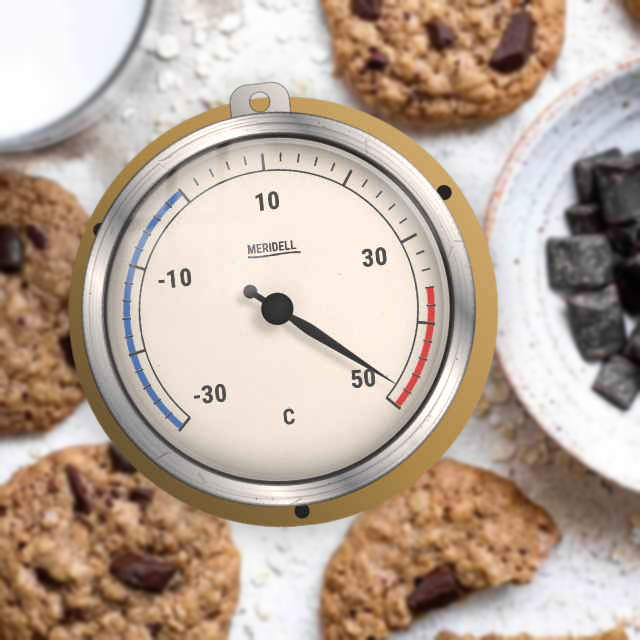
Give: 48 °C
